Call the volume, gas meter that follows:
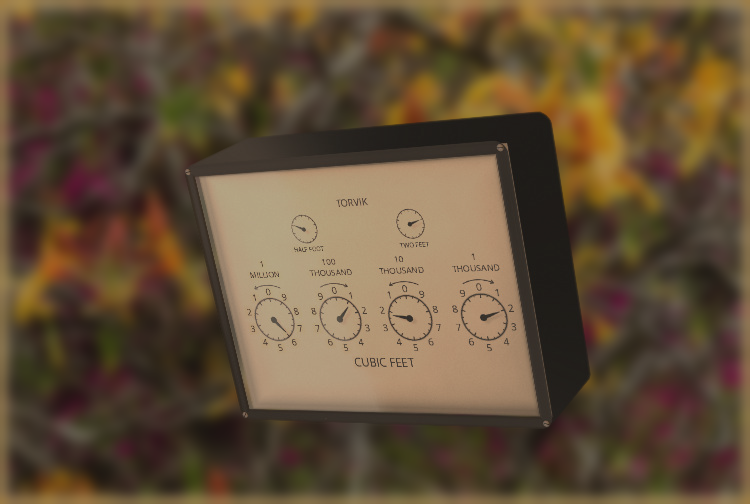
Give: 612200 ft³
